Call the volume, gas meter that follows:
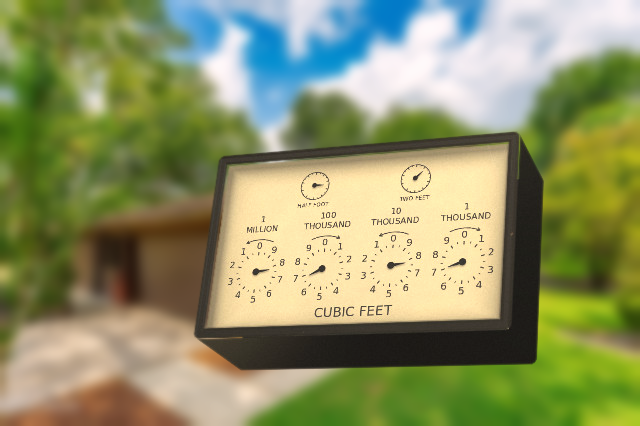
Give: 767700 ft³
